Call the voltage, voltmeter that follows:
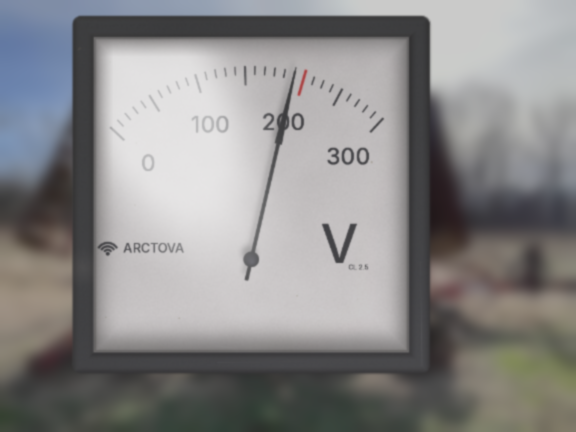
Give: 200 V
